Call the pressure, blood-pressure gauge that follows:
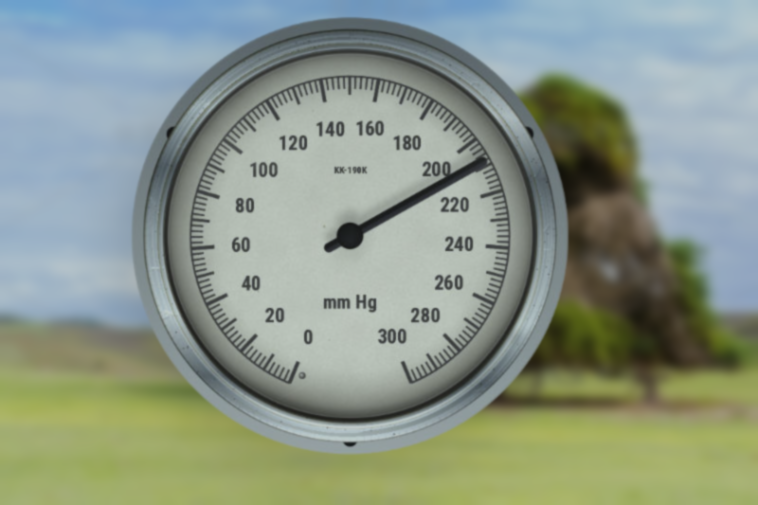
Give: 208 mmHg
